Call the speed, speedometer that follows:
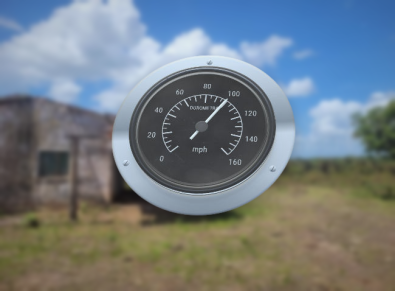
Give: 100 mph
